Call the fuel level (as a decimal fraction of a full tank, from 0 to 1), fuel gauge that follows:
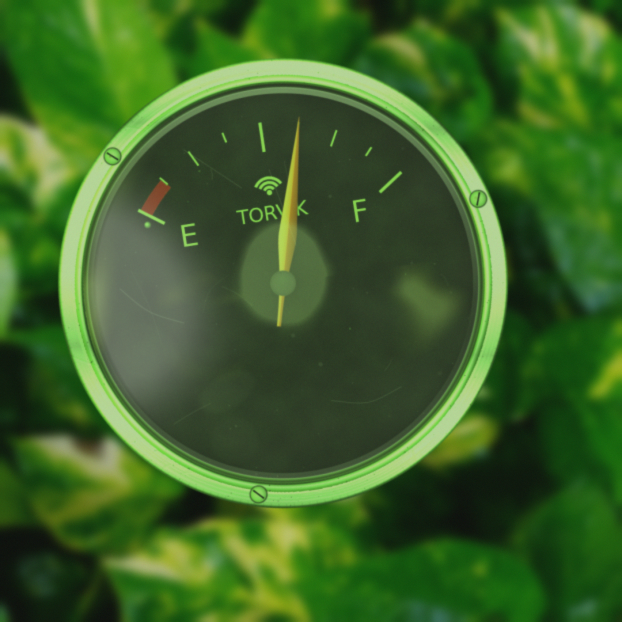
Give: 0.625
